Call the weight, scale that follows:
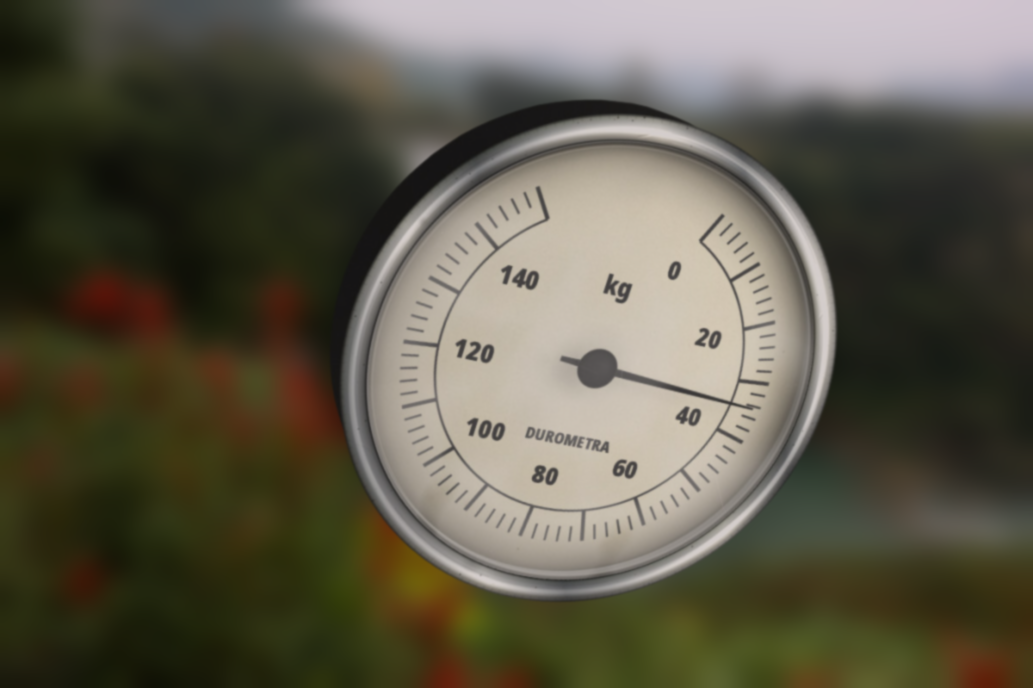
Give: 34 kg
